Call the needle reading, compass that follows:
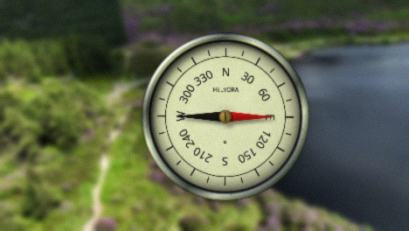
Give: 90 °
